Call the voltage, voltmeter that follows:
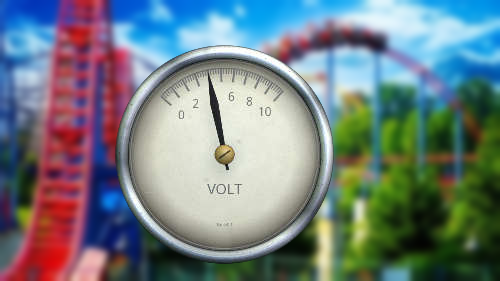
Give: 4 V
